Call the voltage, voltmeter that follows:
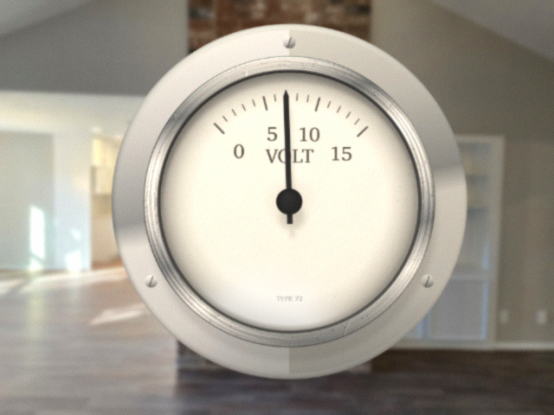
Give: 7 V
